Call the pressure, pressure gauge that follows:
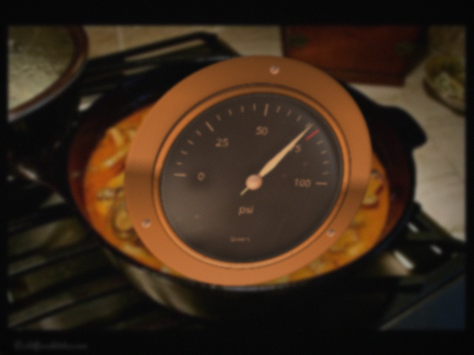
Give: 70 psi
